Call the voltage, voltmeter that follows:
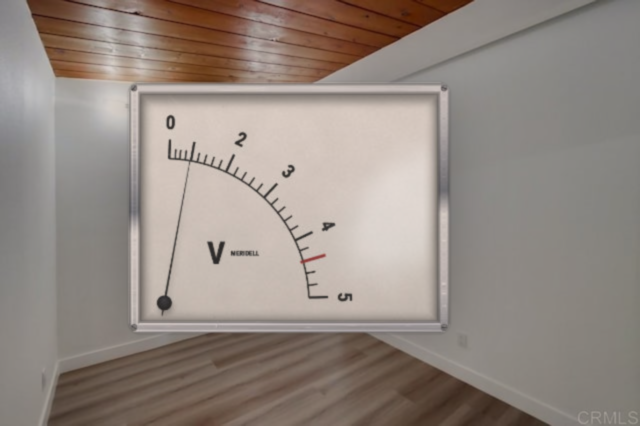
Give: 1 V
